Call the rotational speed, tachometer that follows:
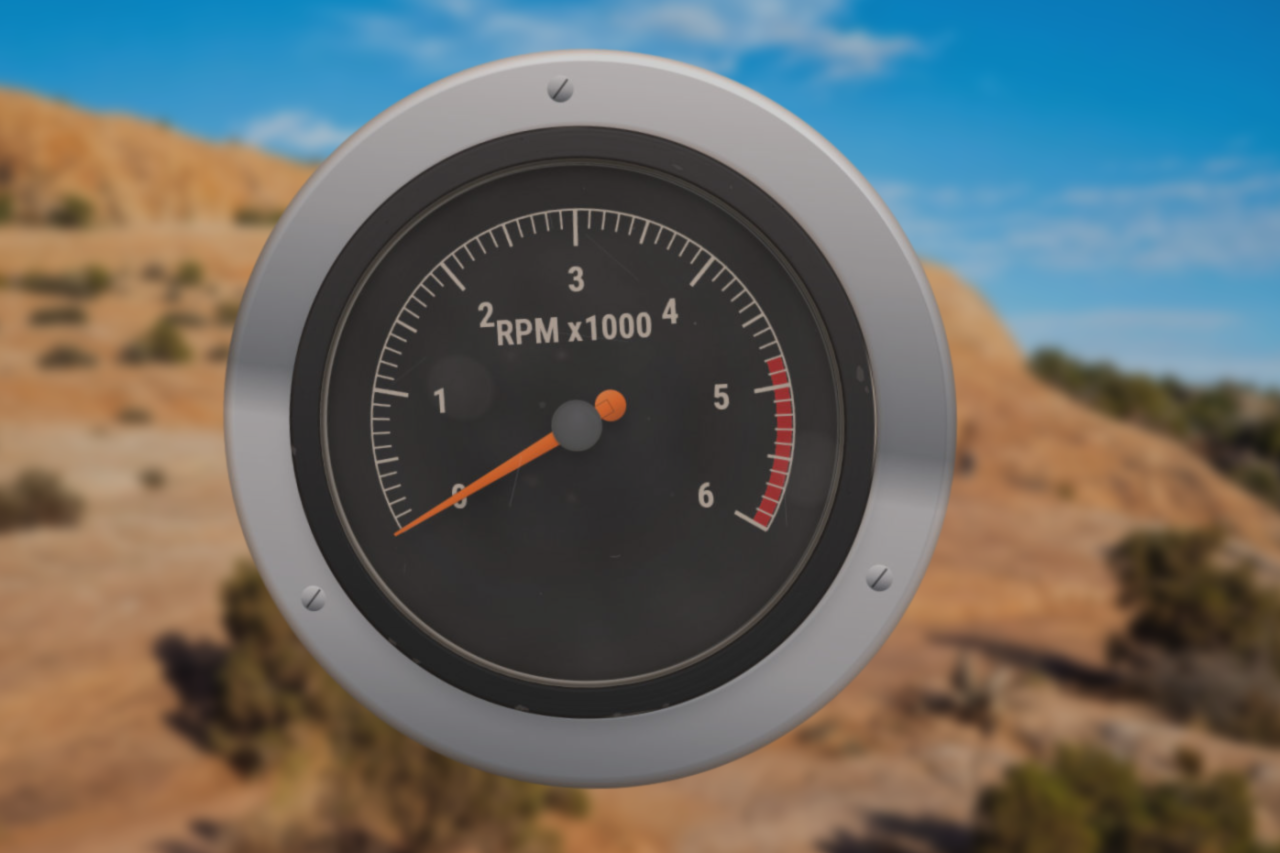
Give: 0 rpm
